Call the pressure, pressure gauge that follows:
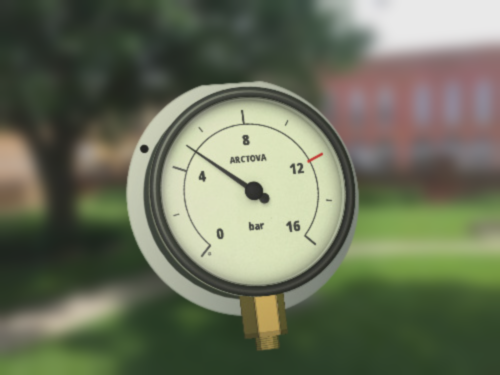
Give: 5 bar
